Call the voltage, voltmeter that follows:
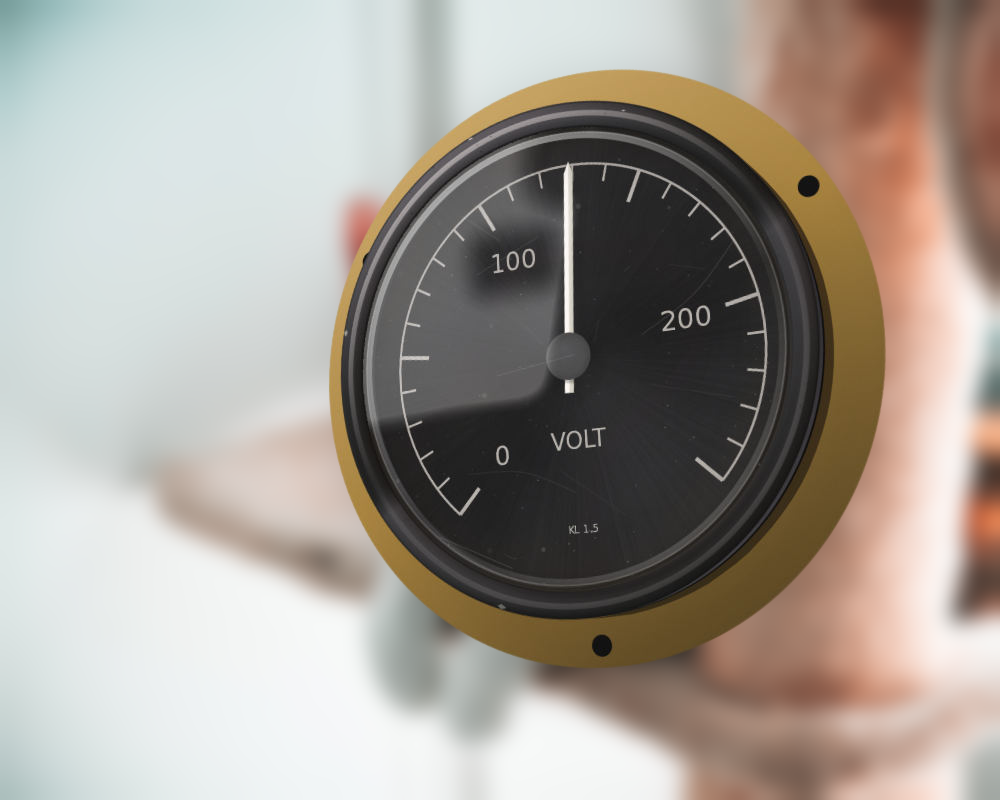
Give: 130 V
